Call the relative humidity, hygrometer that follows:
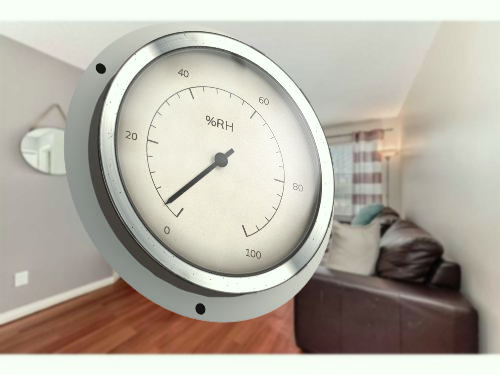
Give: 4 %
